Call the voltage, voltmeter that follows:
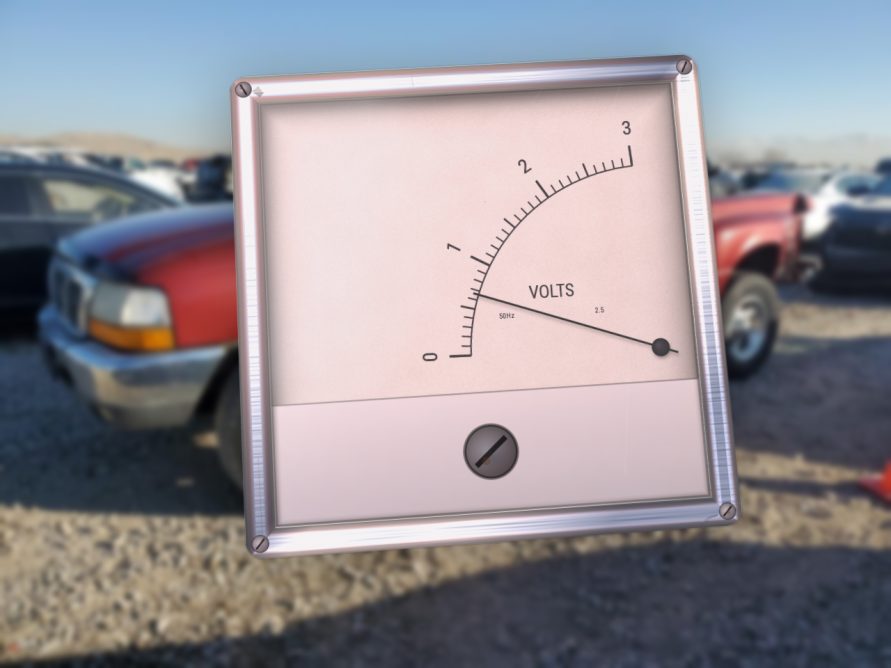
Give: 0.65 V
